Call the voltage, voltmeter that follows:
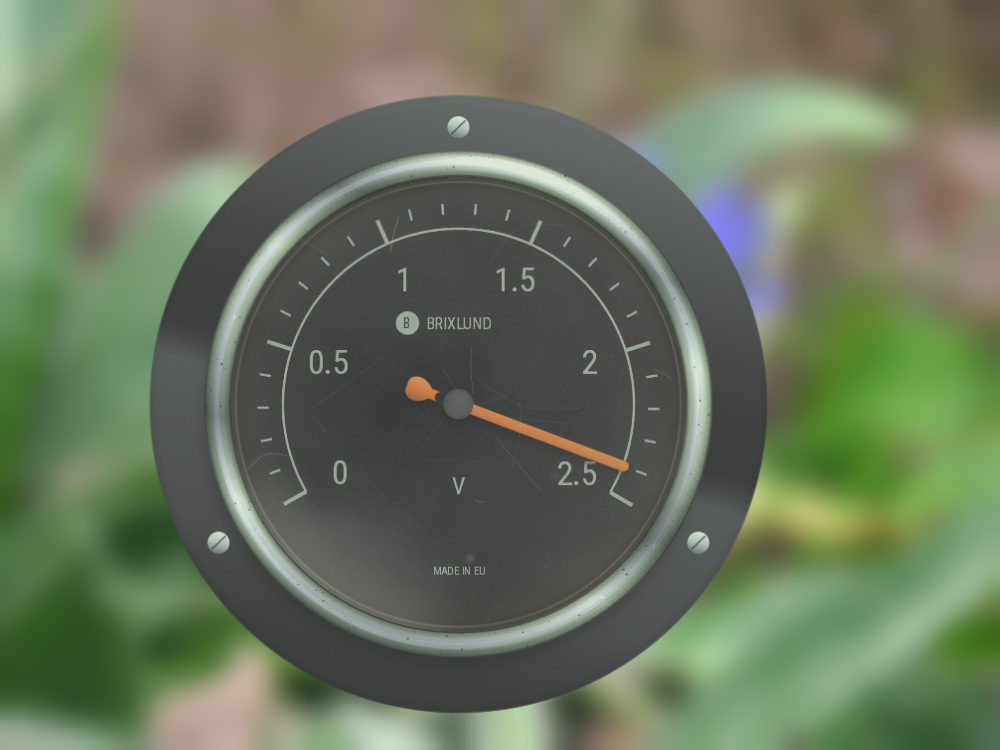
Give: 2.4 V
